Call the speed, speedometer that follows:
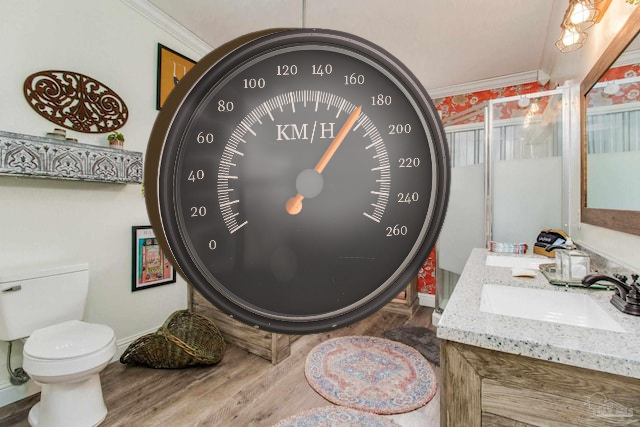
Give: 170 km/h
